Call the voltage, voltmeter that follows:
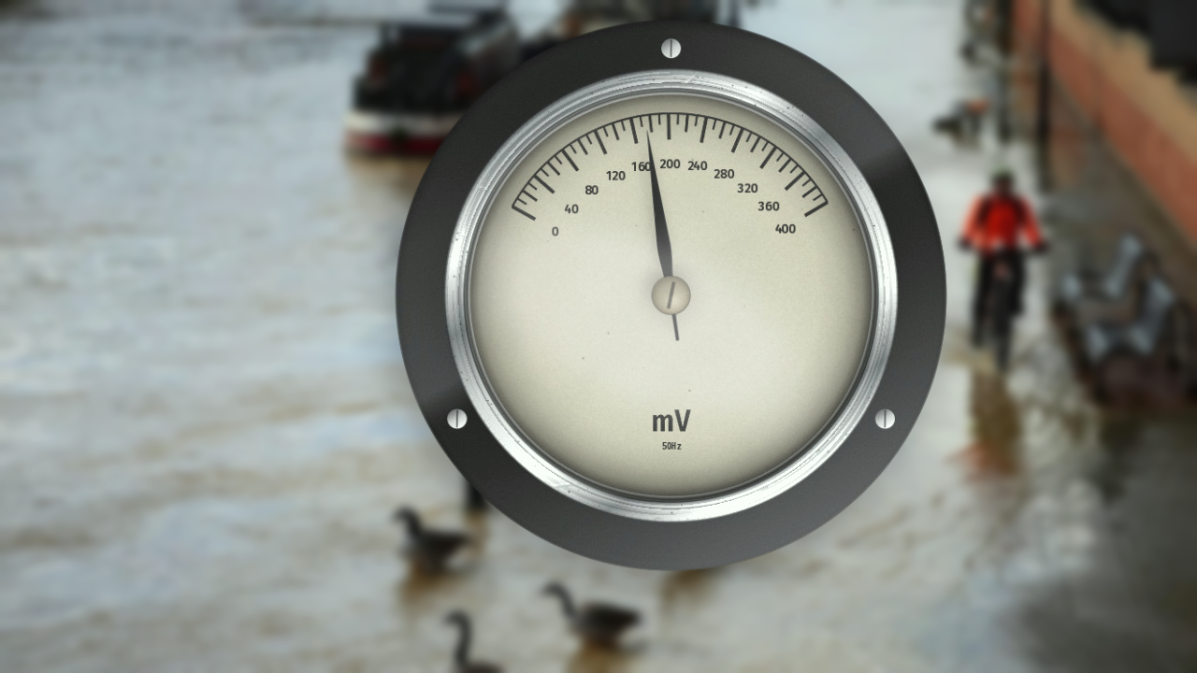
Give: 175 mV
